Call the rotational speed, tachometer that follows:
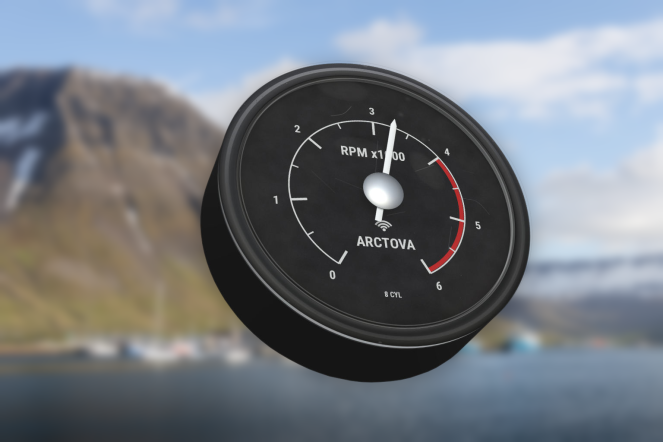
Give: 3250 rpm
